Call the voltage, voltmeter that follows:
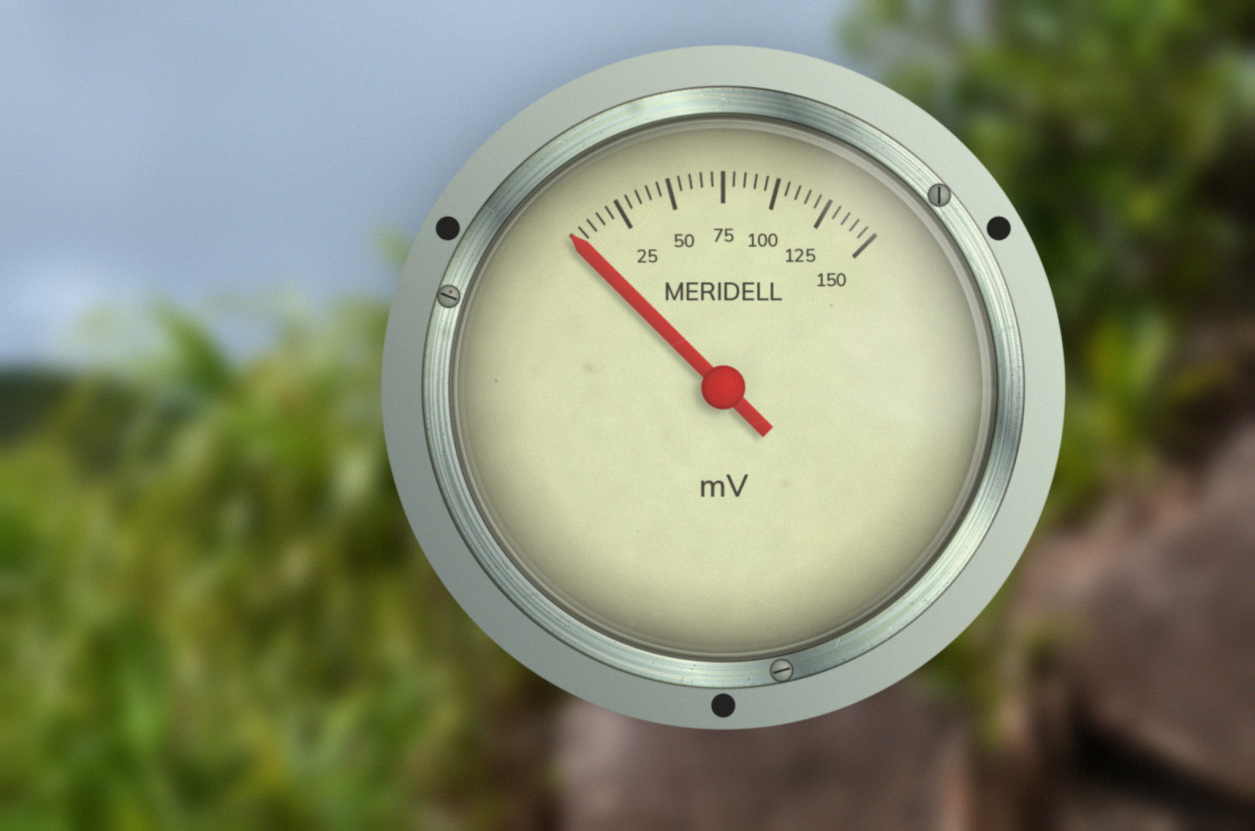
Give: 0 mV
